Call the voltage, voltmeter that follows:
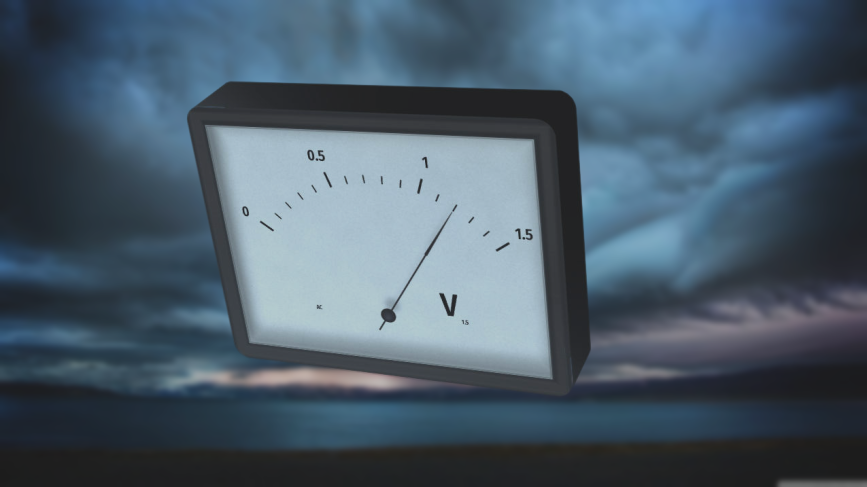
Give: 1.2 V
